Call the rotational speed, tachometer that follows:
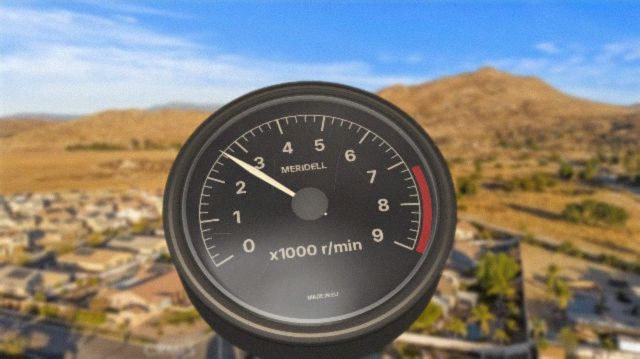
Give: 2600 rpm
